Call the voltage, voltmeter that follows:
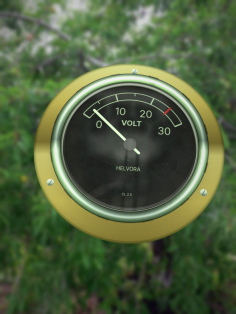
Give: 2.5 V
